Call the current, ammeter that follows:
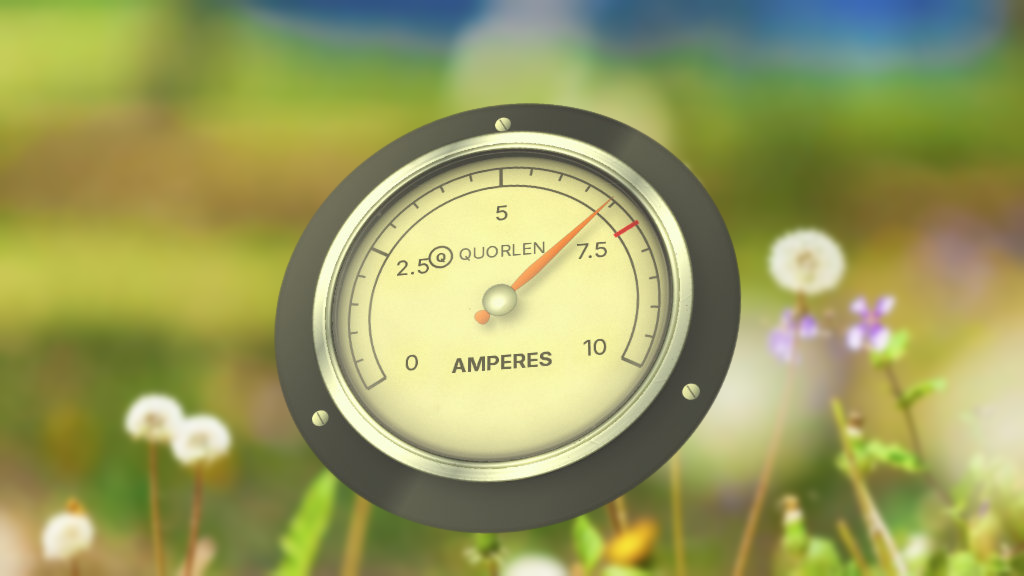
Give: 7 A
